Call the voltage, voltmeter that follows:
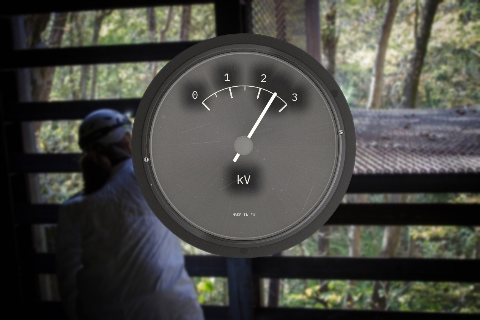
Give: 2.5 kV
